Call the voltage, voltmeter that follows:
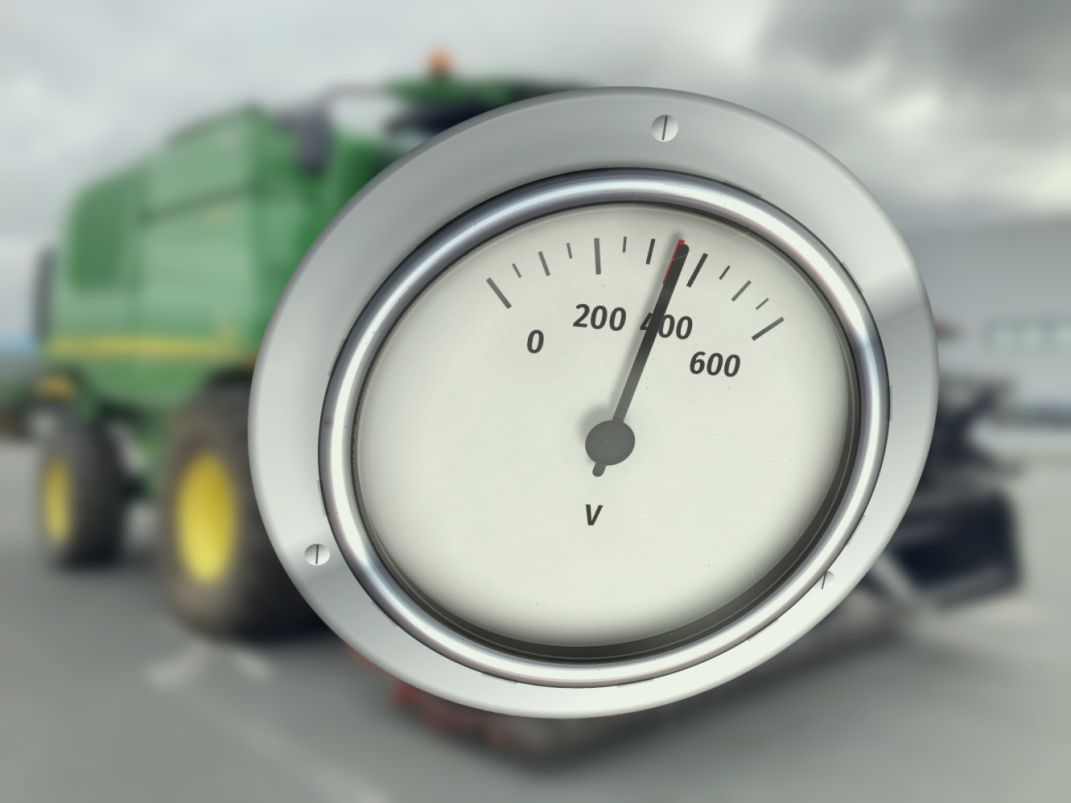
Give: 350 V
